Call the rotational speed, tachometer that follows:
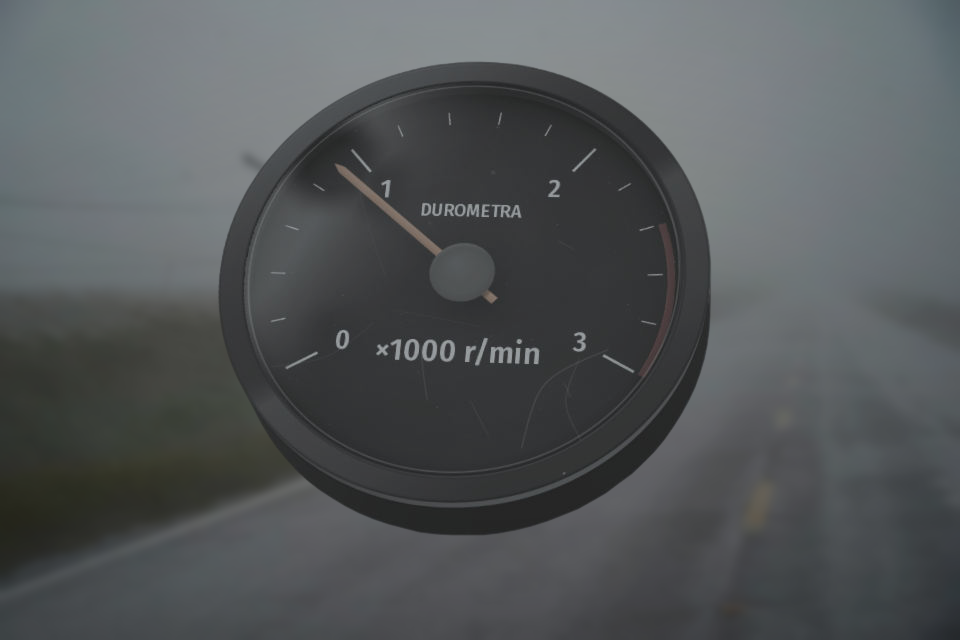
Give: 900 rpm
